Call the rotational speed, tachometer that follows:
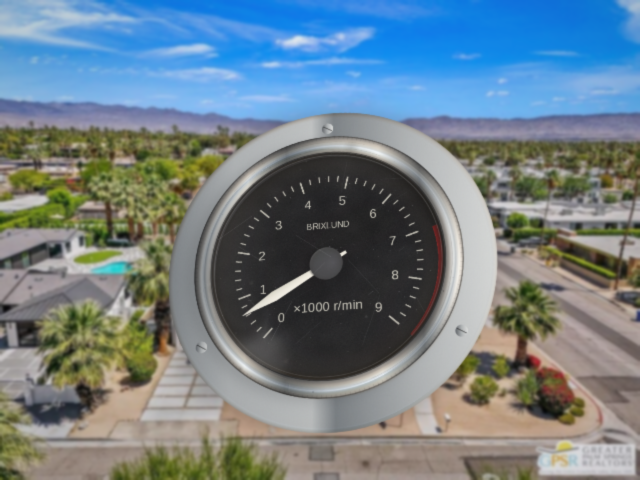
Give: 600 rpm
